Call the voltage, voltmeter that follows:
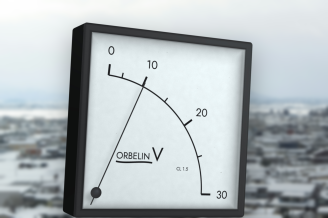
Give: 10 V
